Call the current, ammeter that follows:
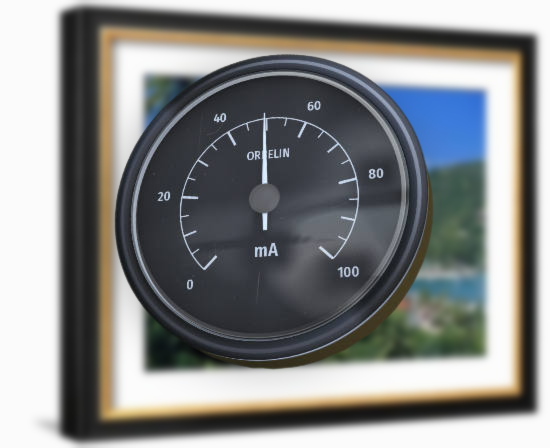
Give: 50 mA
